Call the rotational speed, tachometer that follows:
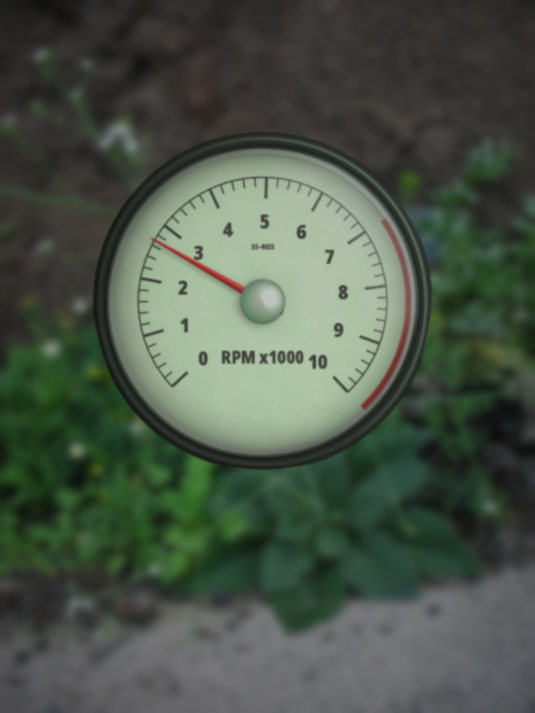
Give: 2700 rpm
